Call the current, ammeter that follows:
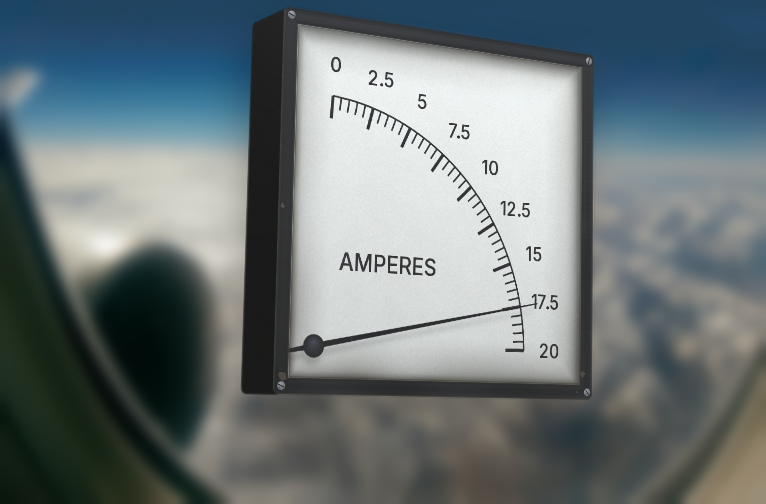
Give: 17.5 A
